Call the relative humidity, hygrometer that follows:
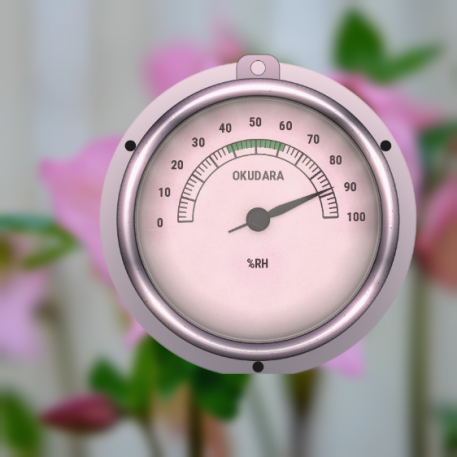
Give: 88 %
